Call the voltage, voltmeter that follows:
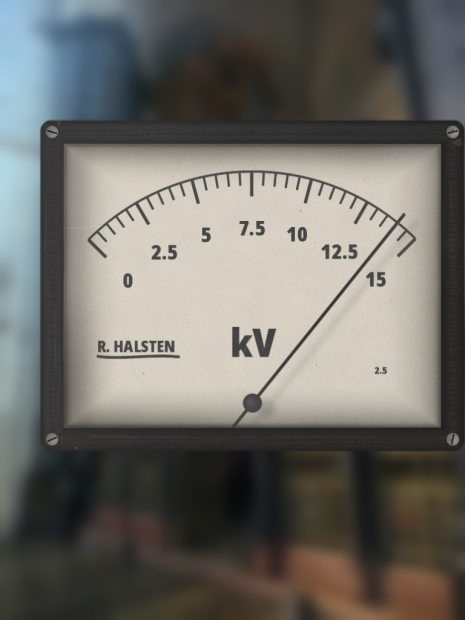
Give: 14 kV
